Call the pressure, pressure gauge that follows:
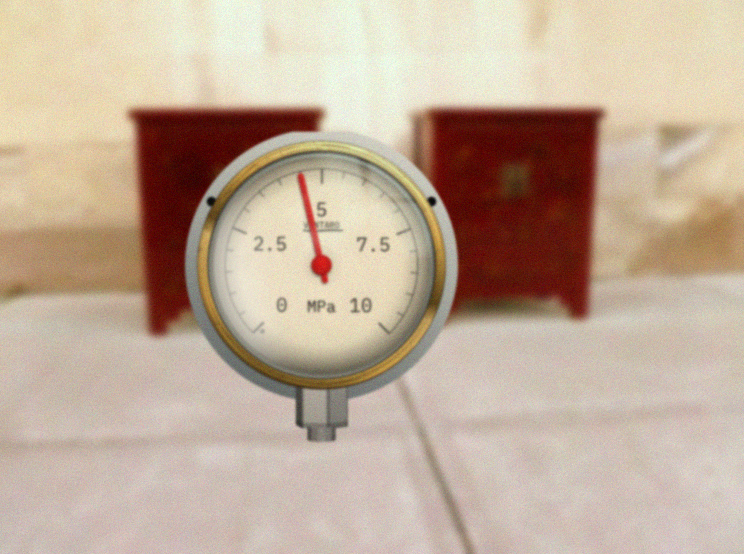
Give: 4.5 MPa
